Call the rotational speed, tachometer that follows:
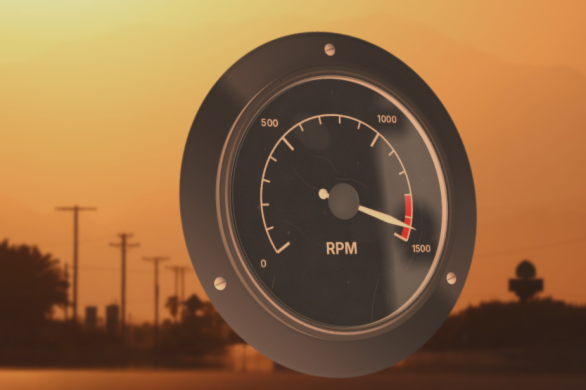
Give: 1450 rpm
